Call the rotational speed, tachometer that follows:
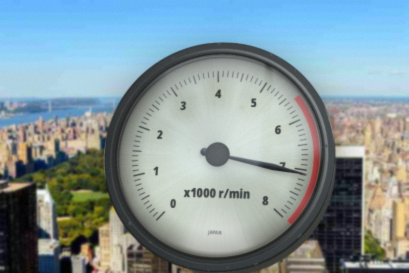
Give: 7100 rpm
